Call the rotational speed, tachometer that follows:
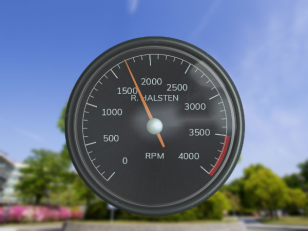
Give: 1700 rpm
